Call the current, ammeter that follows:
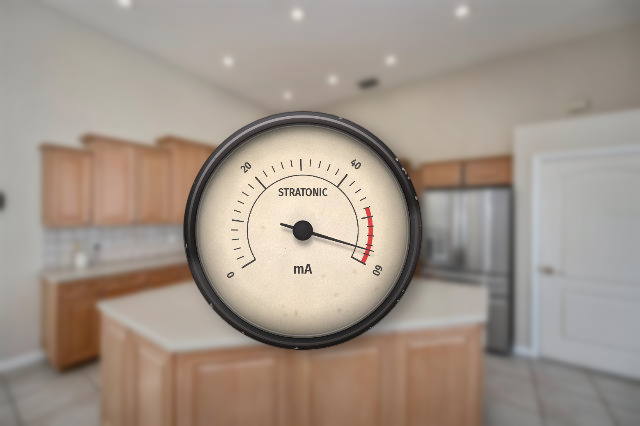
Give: 57 mA
